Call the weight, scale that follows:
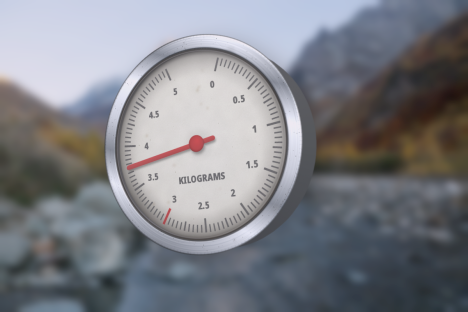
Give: 3.75 kg
